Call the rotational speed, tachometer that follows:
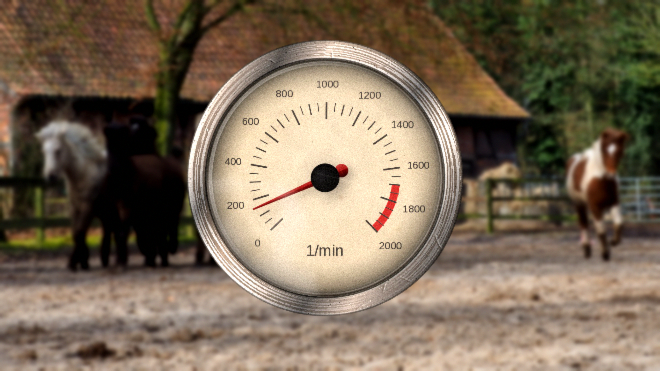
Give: 150 rpm
